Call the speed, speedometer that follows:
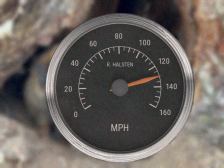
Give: 130 mph
